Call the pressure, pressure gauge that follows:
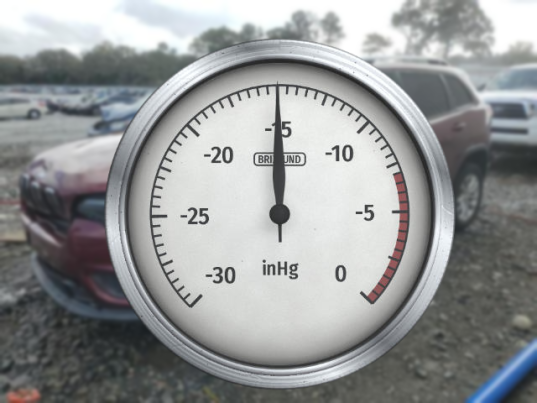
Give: -15 inHg
